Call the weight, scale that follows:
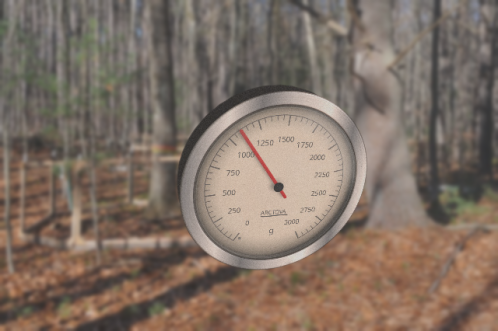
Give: 1100 g
